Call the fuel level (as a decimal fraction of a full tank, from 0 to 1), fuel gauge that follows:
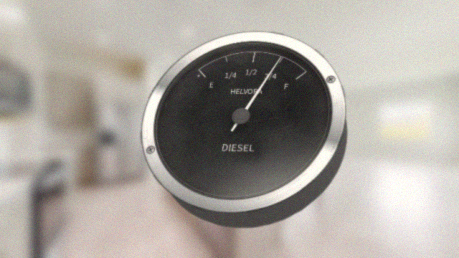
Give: 0.75
